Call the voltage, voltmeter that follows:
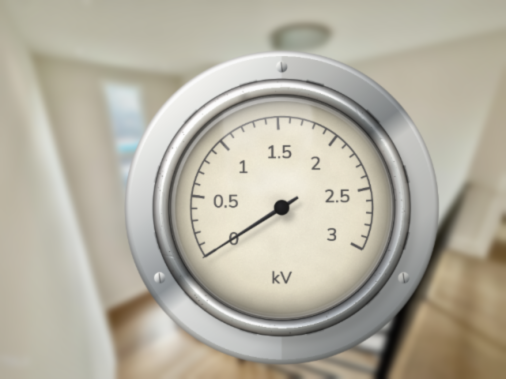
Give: 0 kV
